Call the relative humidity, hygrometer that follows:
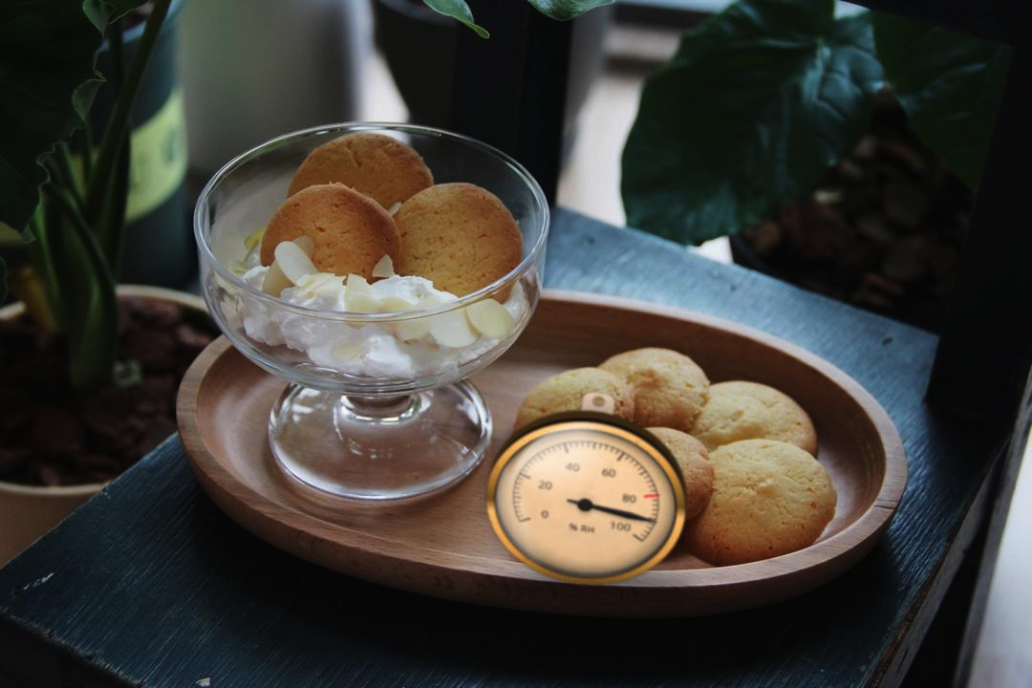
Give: 90 %
